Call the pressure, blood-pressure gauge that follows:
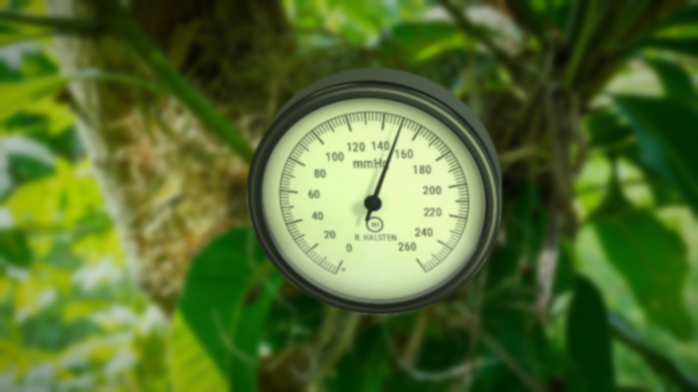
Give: 150 mmHg
